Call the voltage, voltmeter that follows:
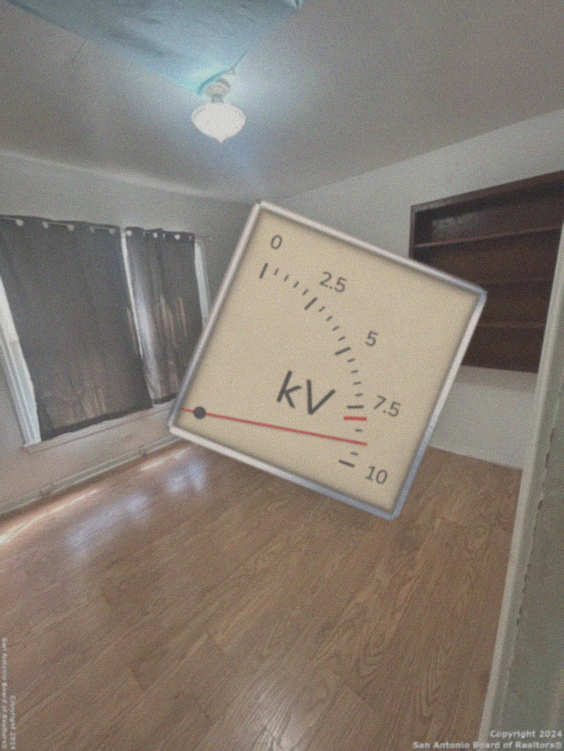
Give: 9 kV
